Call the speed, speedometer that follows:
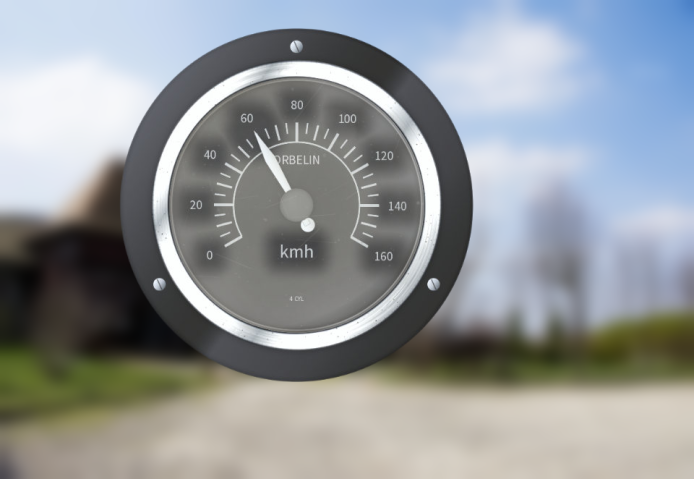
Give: 60 km/h
